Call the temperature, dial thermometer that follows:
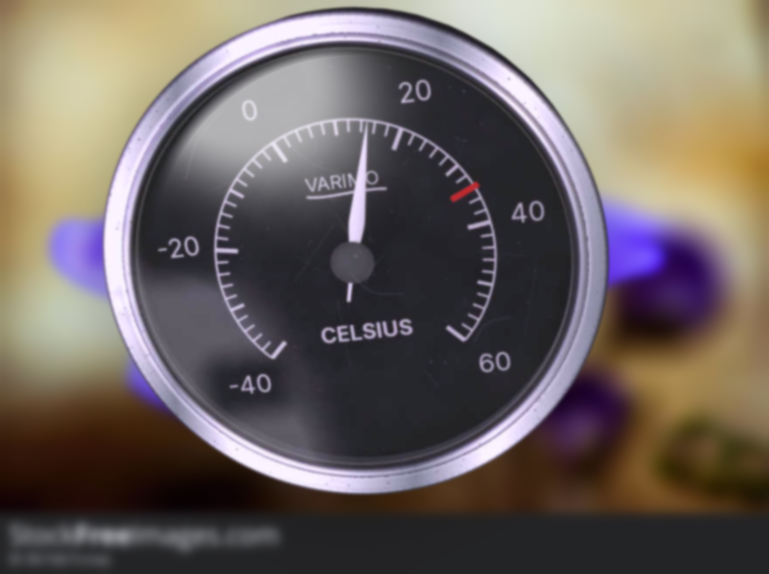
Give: 15 °C
